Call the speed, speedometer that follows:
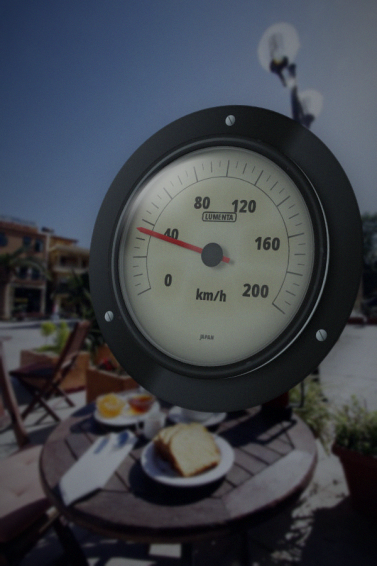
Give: 35 km/h
